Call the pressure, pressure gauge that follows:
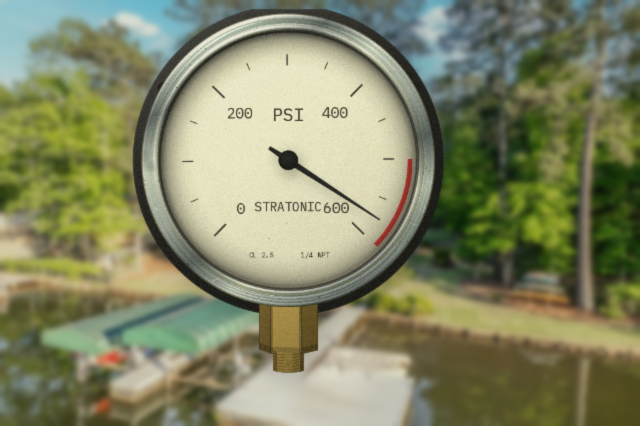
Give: 575 psi
